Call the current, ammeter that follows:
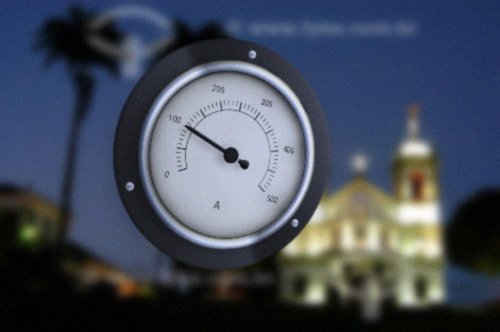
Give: 100 A
